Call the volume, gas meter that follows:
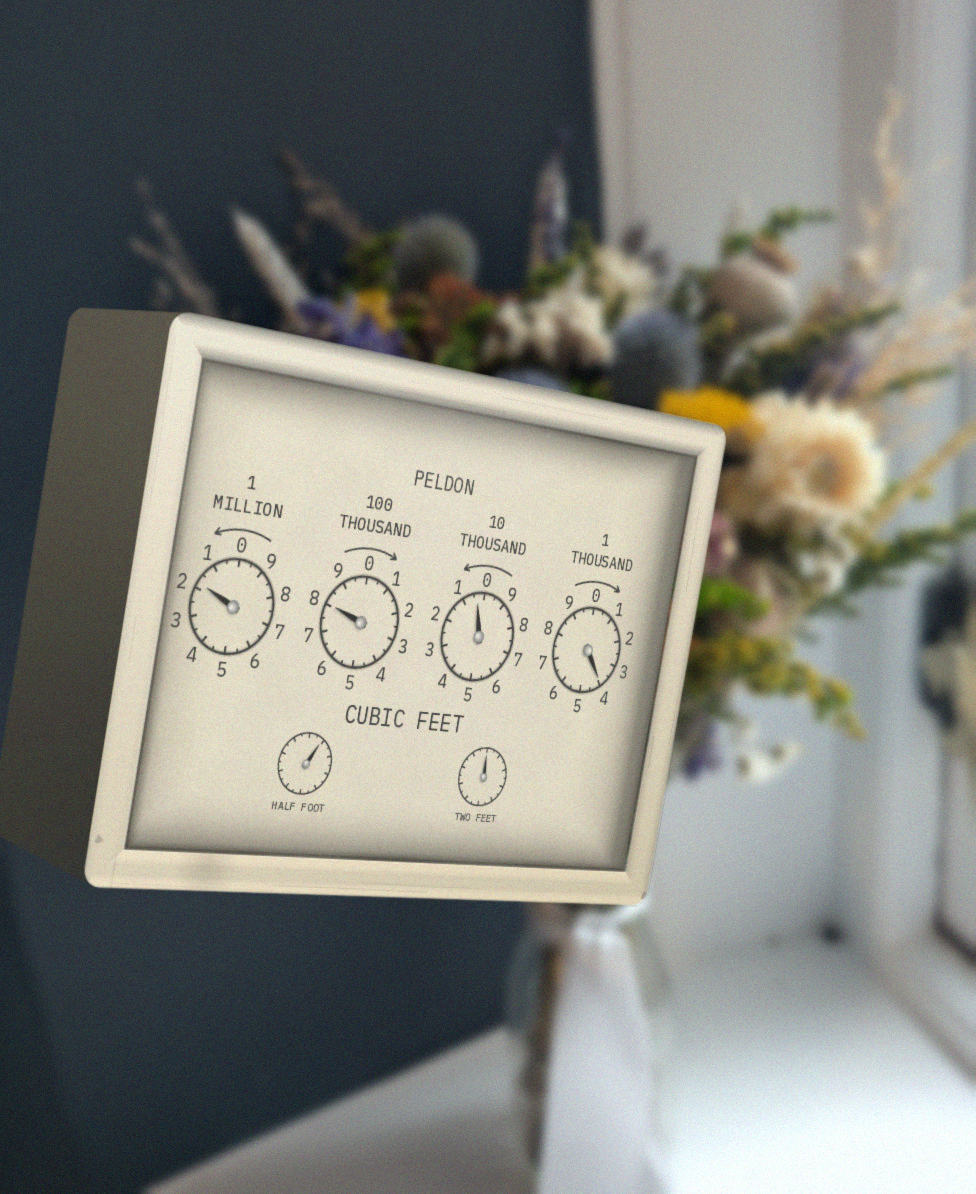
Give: 180400 ft³
